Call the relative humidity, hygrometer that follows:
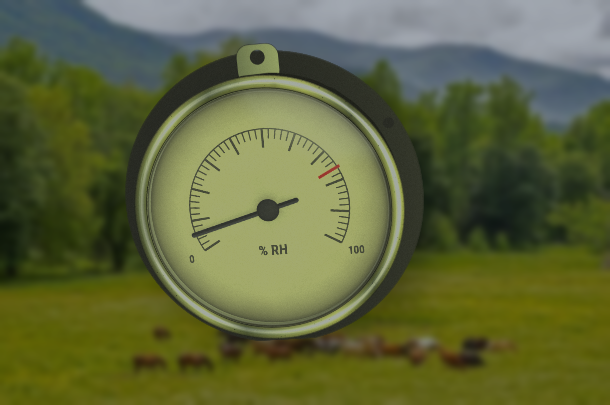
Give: 6 %
